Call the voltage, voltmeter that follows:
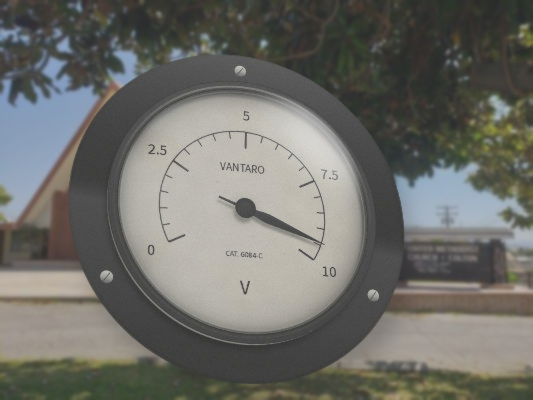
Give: 9.5 V
